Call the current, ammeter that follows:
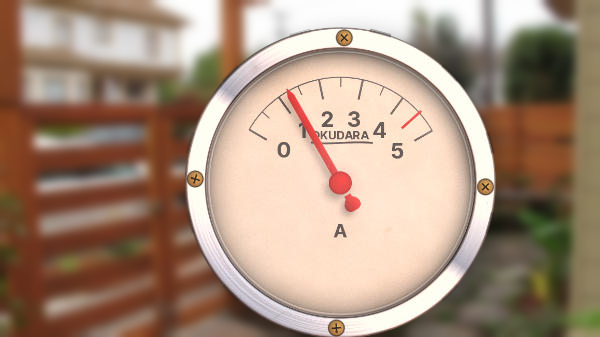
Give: 1.25 A
